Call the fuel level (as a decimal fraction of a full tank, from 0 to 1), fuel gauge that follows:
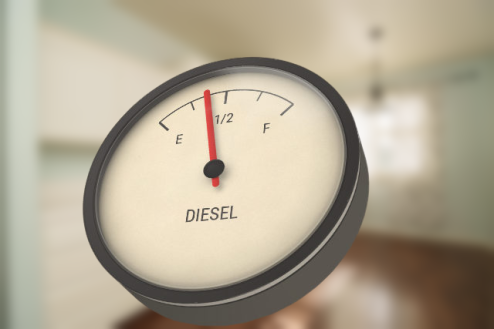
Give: 0.375
